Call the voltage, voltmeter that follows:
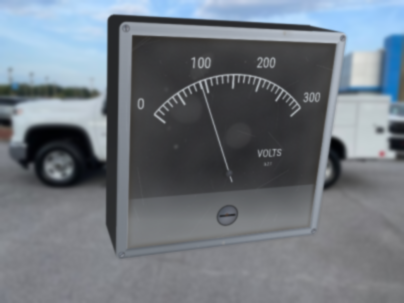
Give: 90 V
